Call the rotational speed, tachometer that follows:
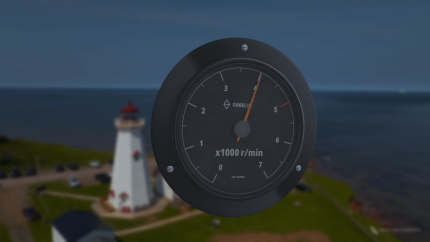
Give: 4000 rpm
